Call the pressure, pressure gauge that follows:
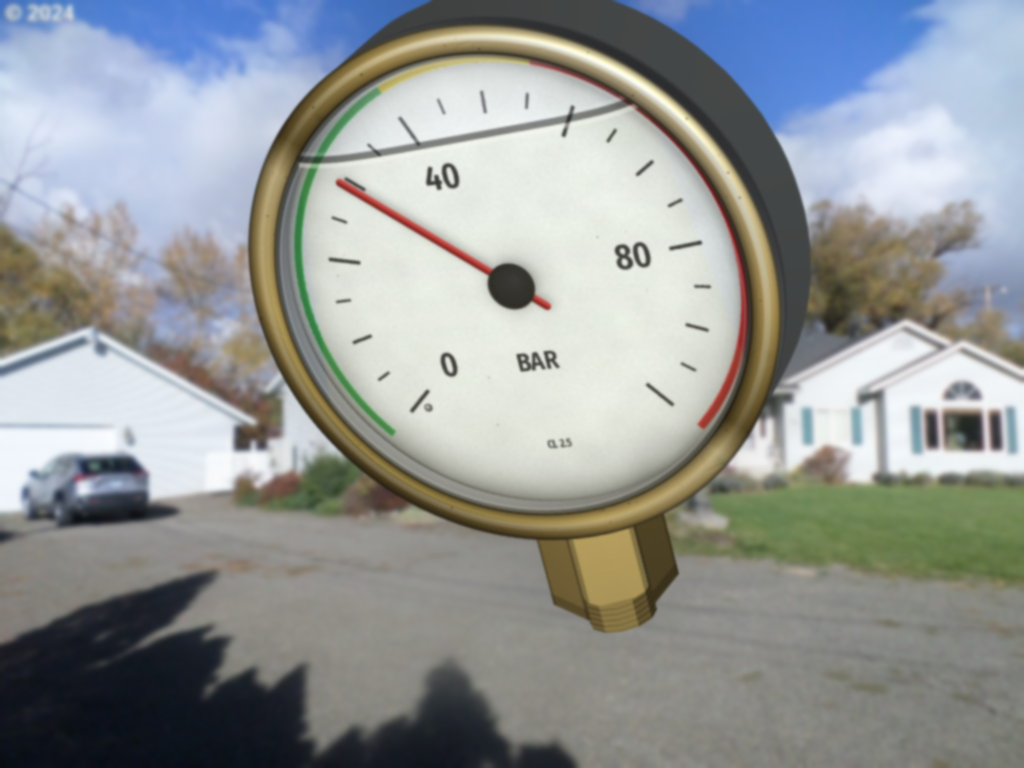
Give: 30 bar
